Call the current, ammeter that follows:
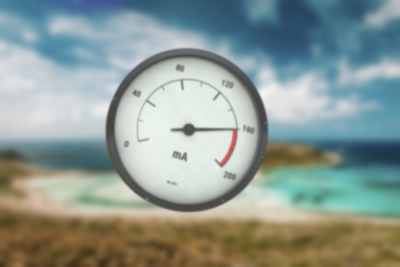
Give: 160 mA
